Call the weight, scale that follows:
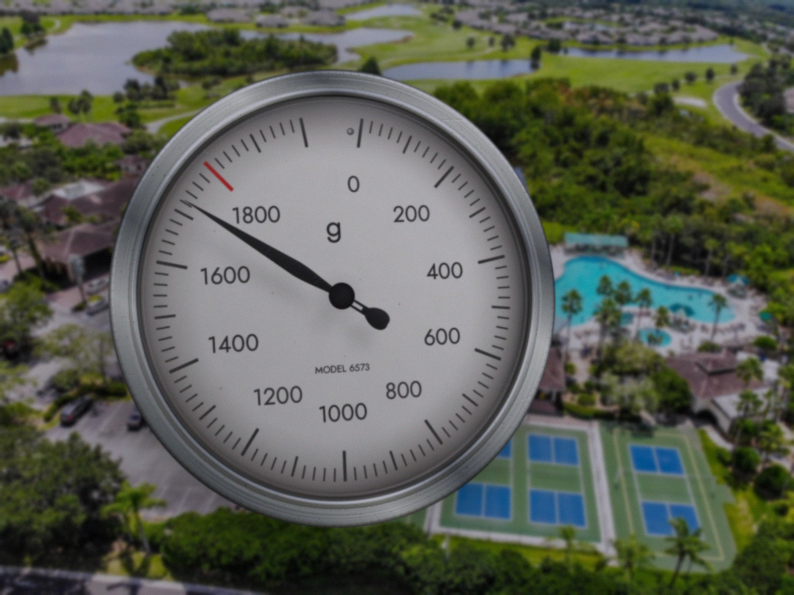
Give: 1720 g
